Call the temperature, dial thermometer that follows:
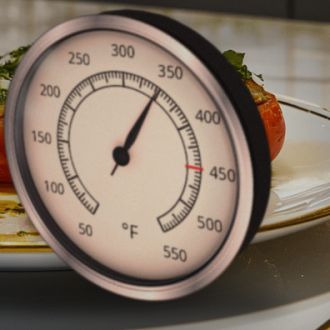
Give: 350 °F
